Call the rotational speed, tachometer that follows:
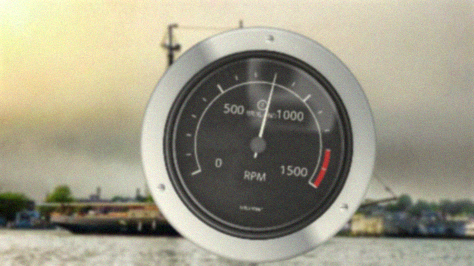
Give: 800 rpm
